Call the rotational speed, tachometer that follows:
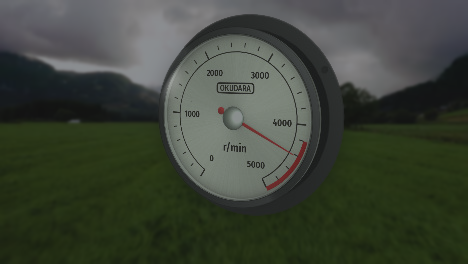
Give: 4400 rpm
